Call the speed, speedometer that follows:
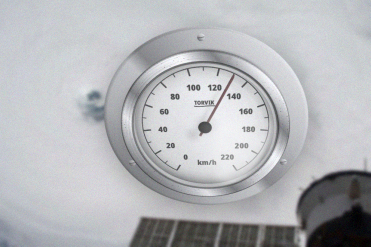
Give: 130 km/h
